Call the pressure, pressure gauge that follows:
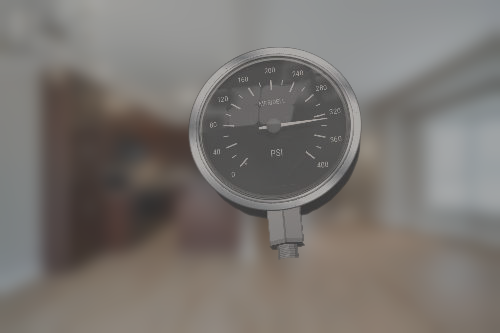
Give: 330 psi
